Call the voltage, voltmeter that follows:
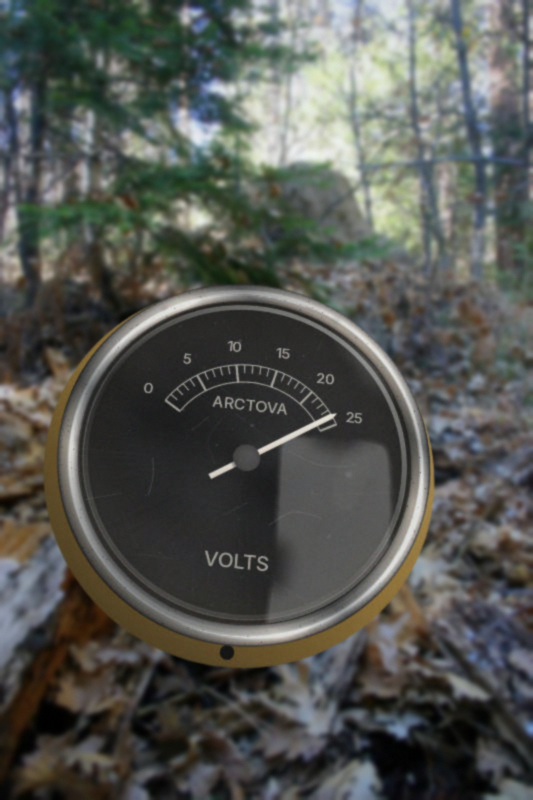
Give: 24 V
